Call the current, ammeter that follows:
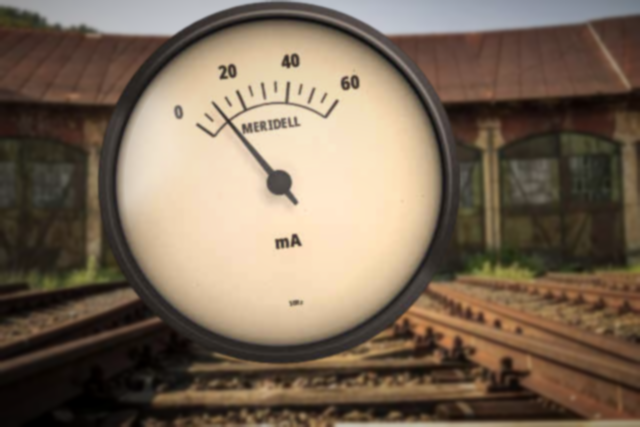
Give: 10 mA
